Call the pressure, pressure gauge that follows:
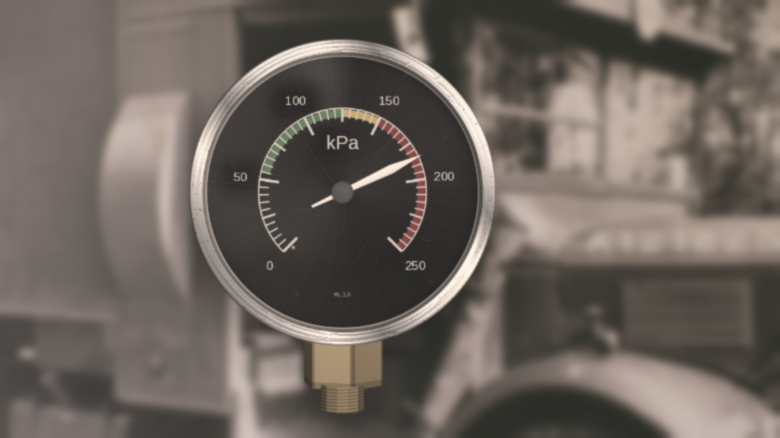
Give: 185 kPa
